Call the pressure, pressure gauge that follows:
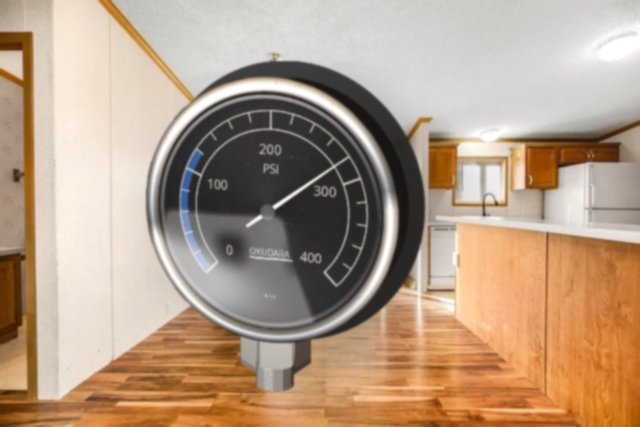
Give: 280 psi
